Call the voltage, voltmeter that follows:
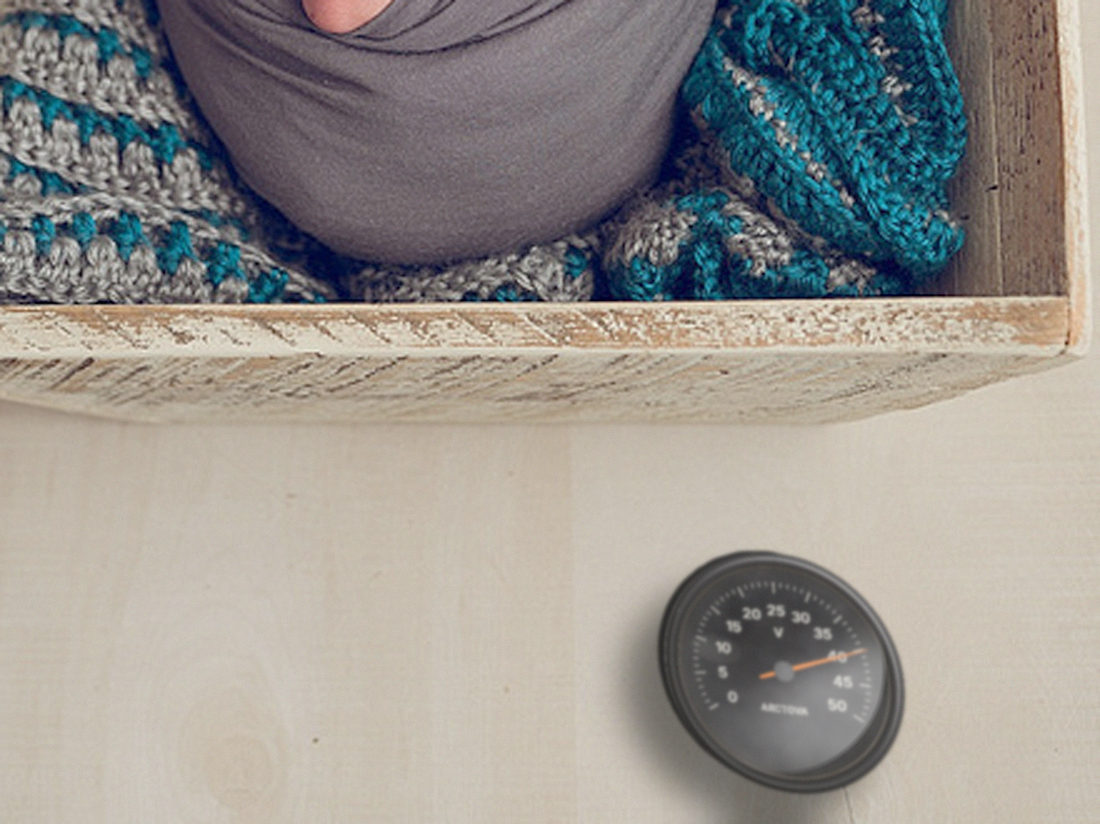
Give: 40 V
